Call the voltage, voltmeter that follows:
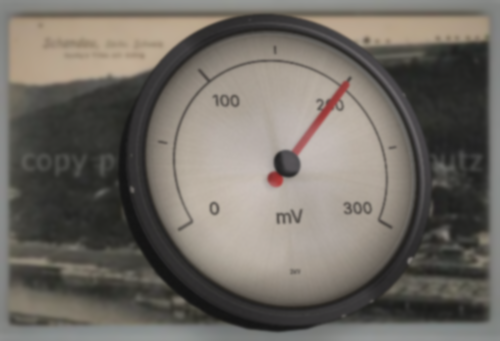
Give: 200 mV
